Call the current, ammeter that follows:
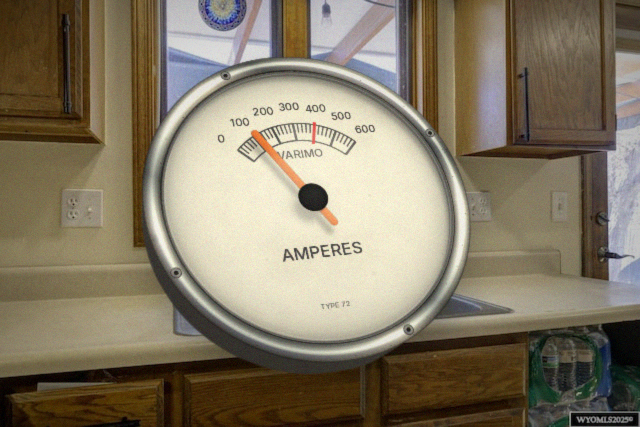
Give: 100 A
